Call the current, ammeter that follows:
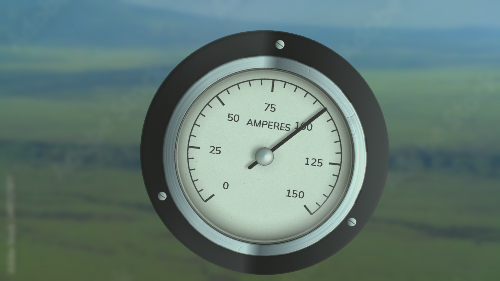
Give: 100 A
